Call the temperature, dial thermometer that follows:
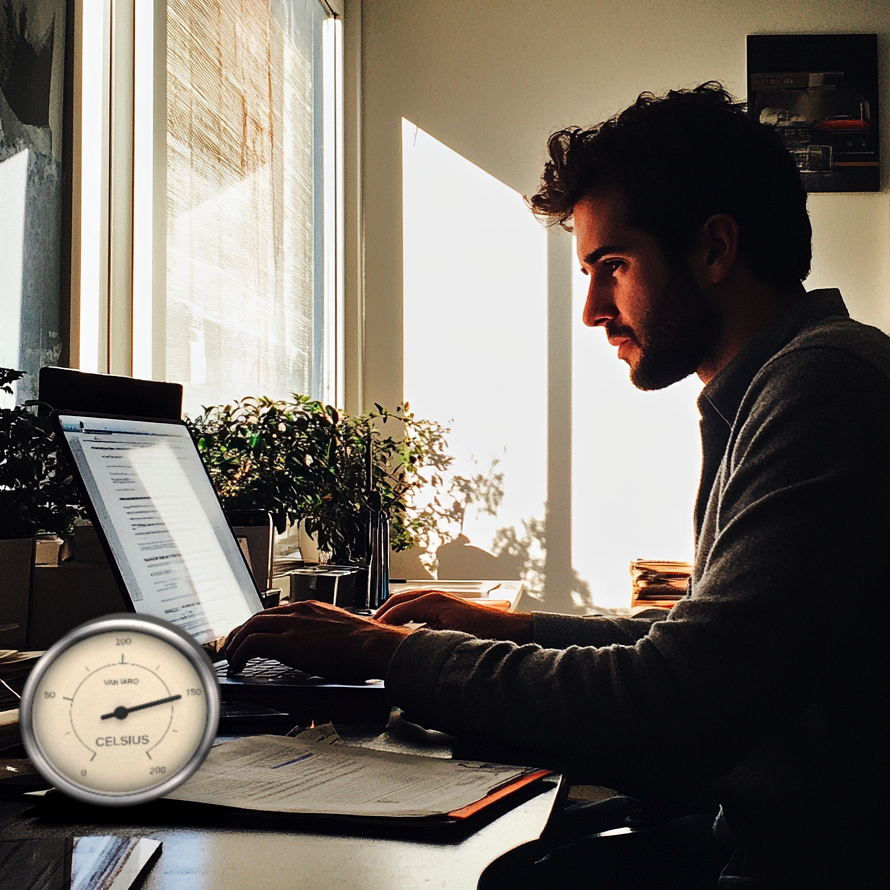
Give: 150 °C
